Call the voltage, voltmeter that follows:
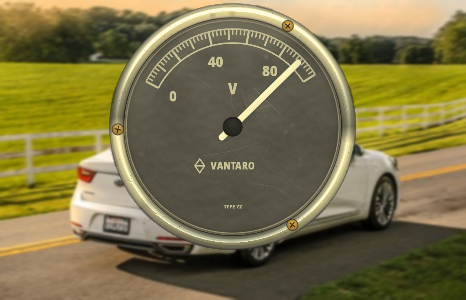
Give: 90 V
